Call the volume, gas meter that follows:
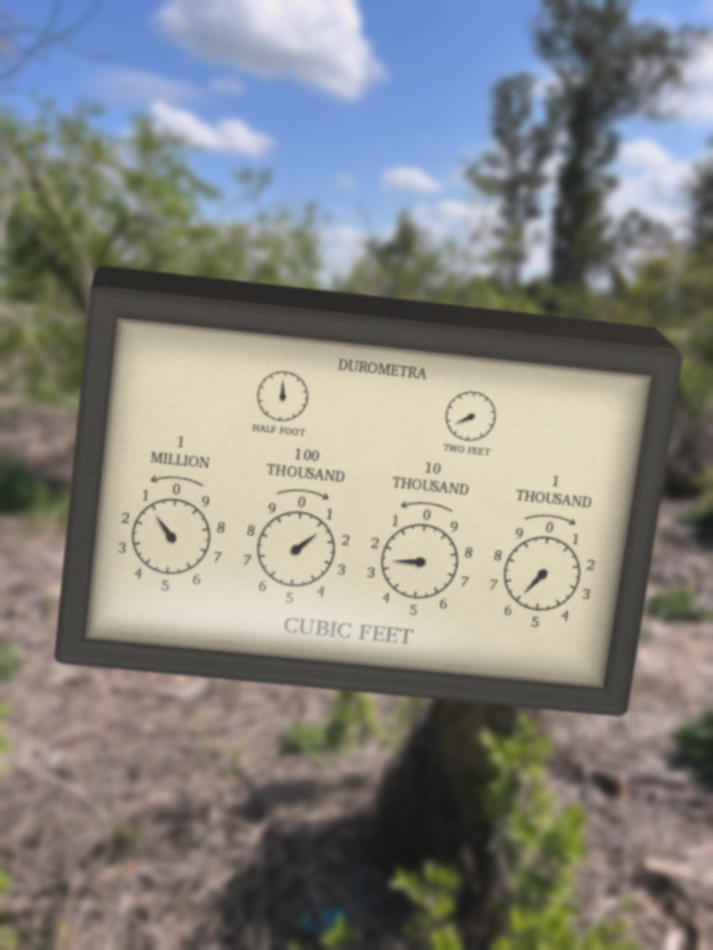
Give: 112600 ft³
